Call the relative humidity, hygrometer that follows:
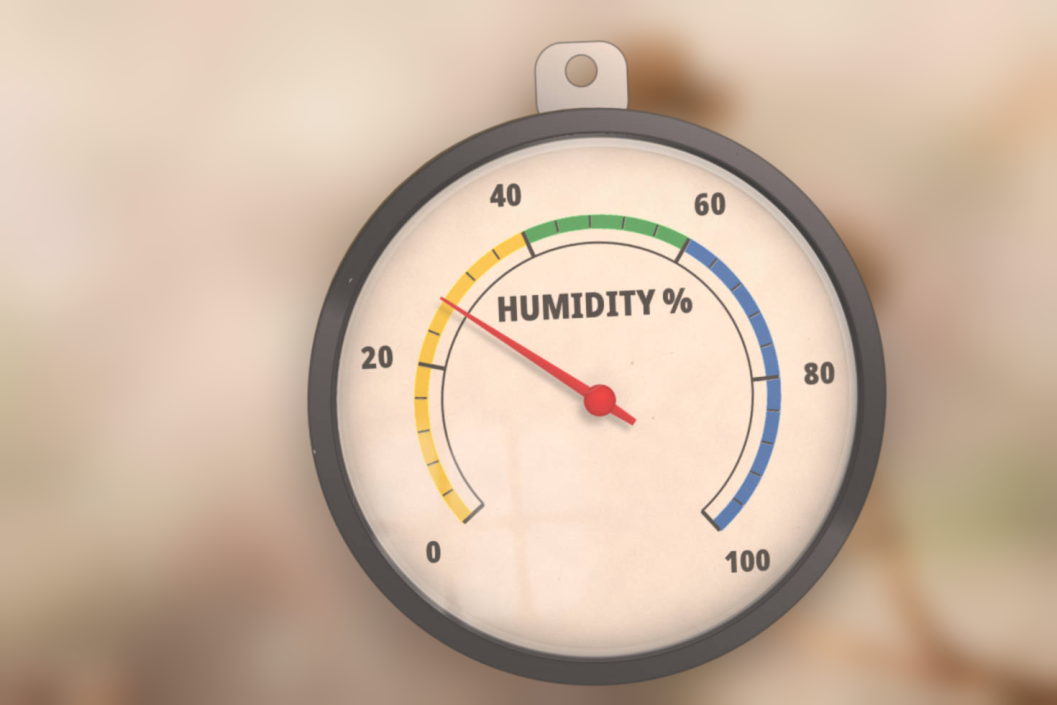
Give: 28 %
